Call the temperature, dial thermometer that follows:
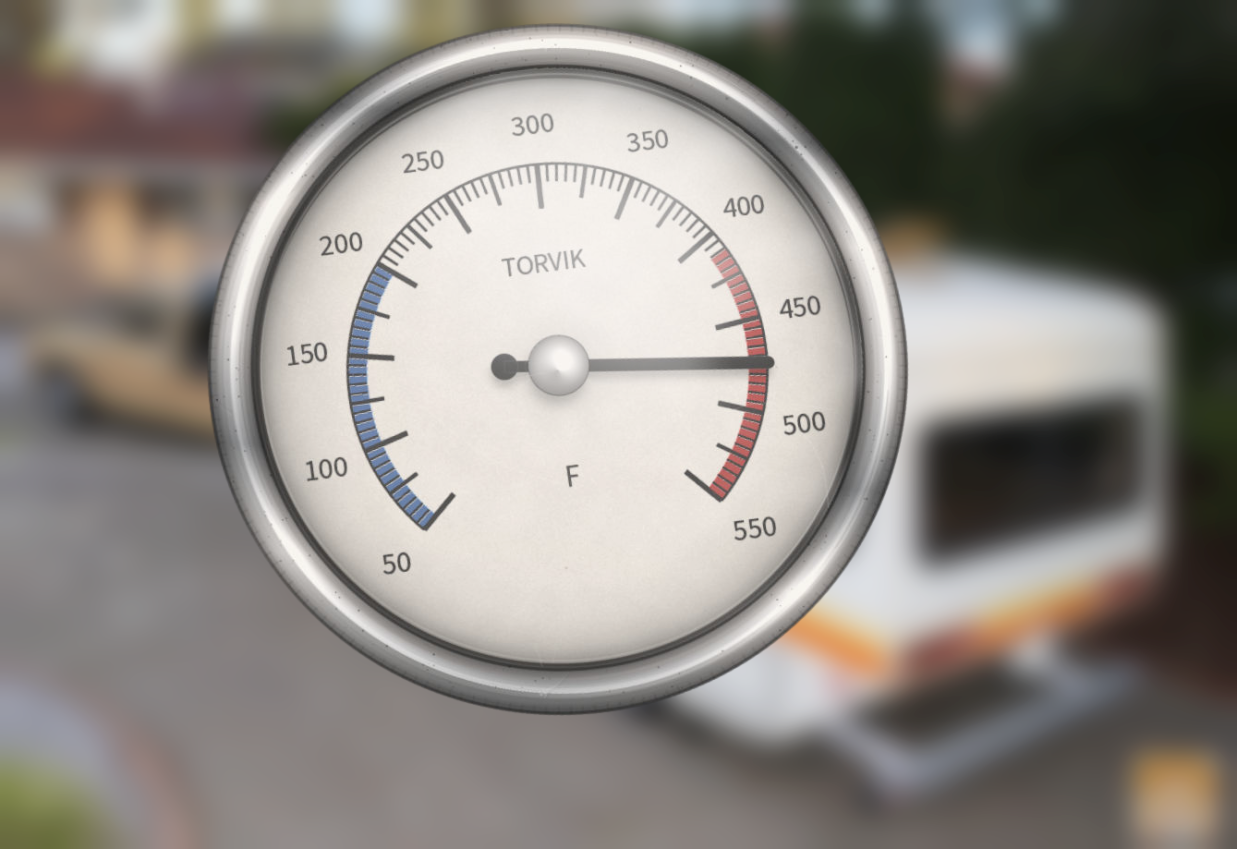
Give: 475 °F
